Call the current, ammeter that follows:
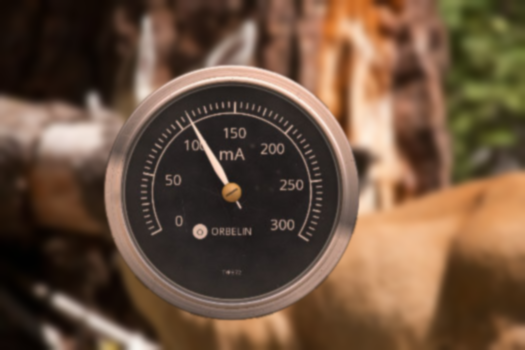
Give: 110 mA
